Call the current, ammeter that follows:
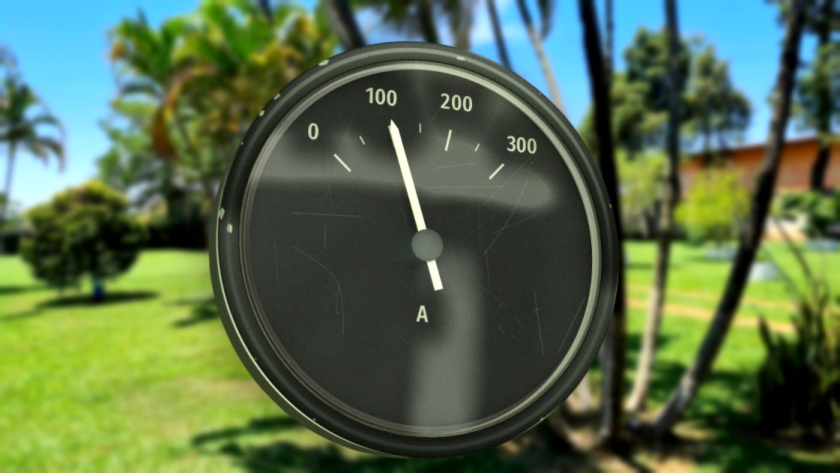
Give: 100 A
